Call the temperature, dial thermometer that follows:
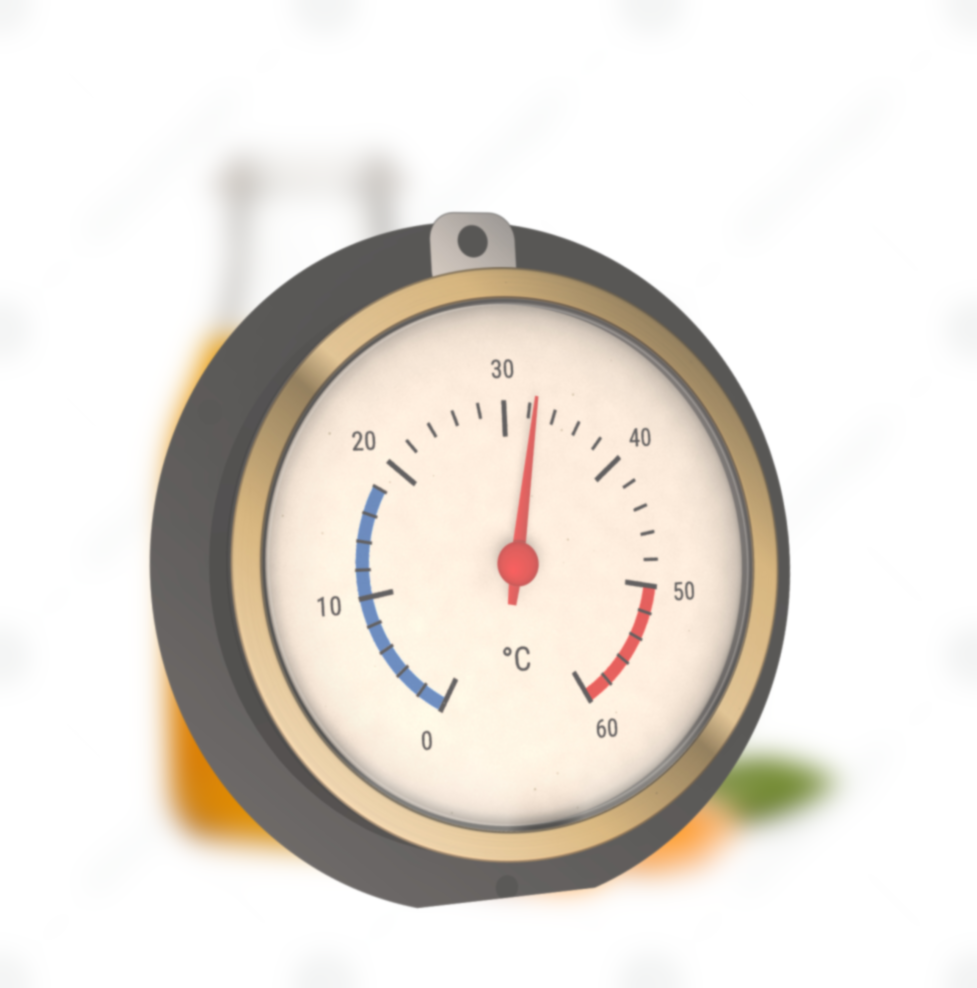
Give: 32 °C
